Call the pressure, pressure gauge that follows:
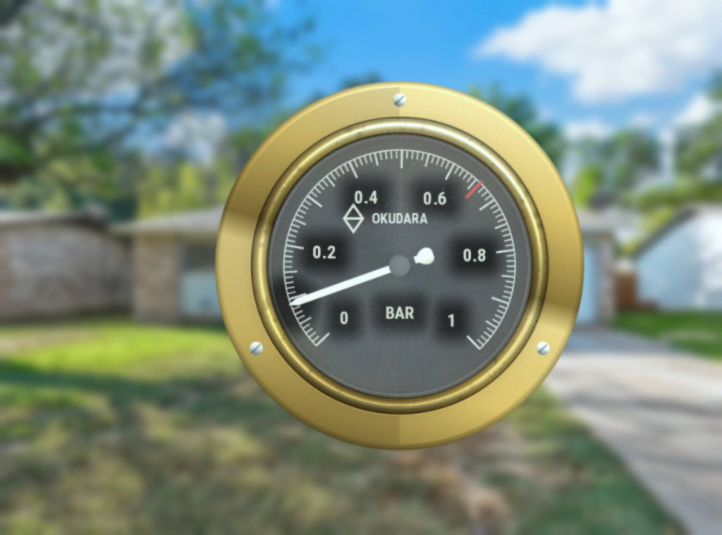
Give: 0.09 bar
